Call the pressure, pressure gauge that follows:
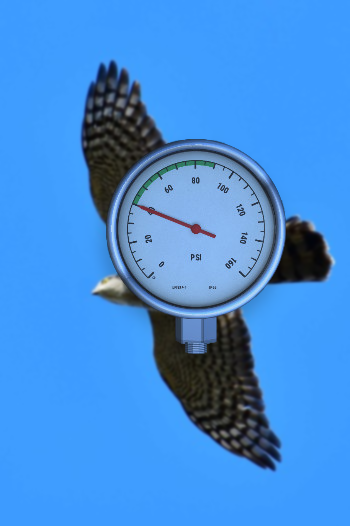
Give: 40 psi
